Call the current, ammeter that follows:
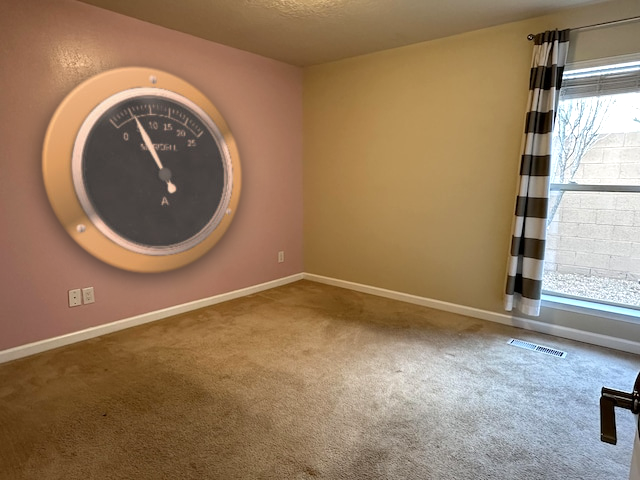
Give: 5 A
